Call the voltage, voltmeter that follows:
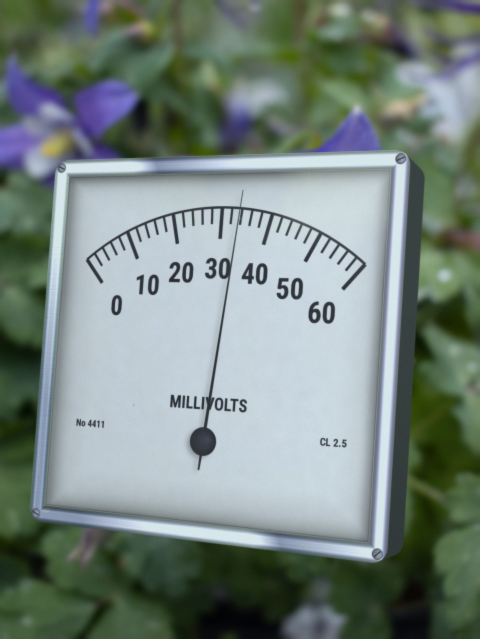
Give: 34 mV
